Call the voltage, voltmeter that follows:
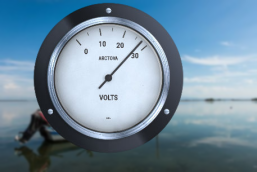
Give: 27.5 V
